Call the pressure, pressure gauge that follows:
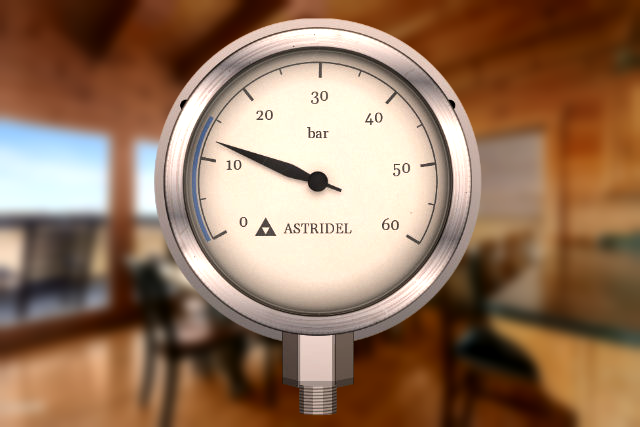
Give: 12.5 bar
